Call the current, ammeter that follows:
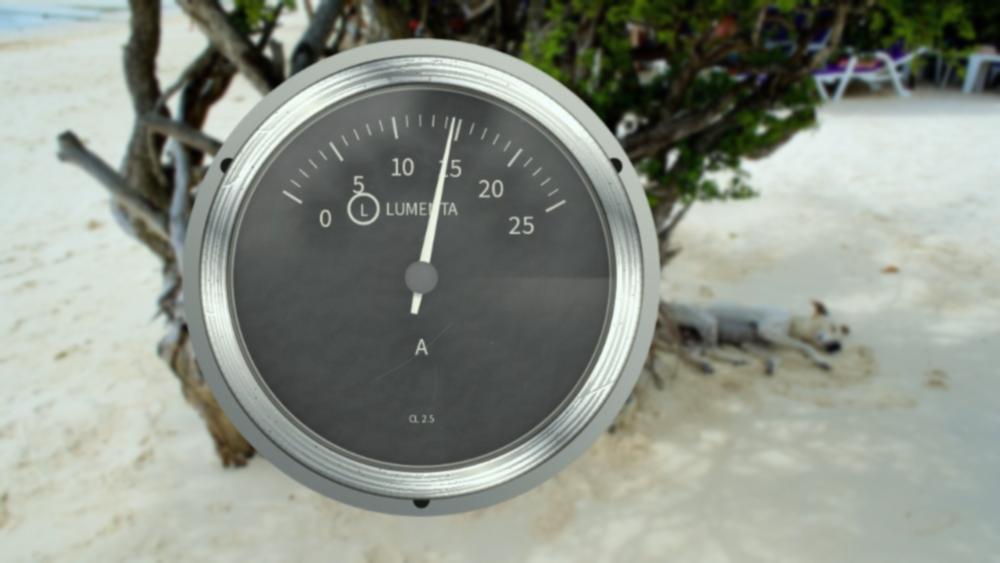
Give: 14.5 A
